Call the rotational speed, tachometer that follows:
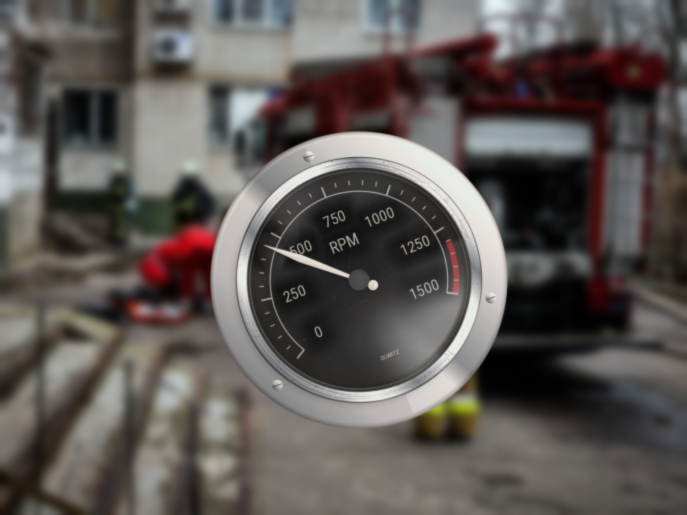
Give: 450 rpm
